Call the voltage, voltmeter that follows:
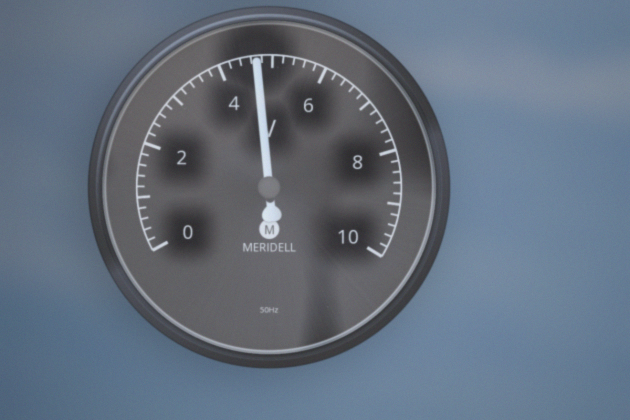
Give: 4.7 V
